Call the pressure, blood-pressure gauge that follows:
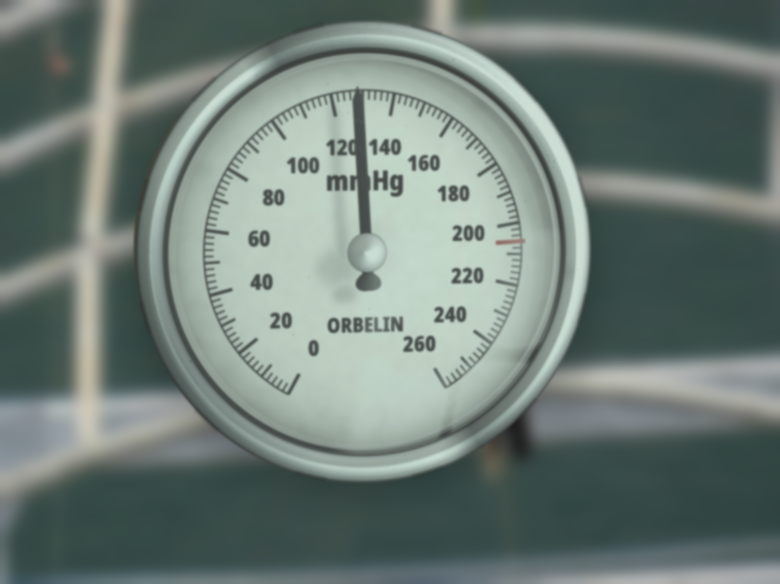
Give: 128 mmHg
